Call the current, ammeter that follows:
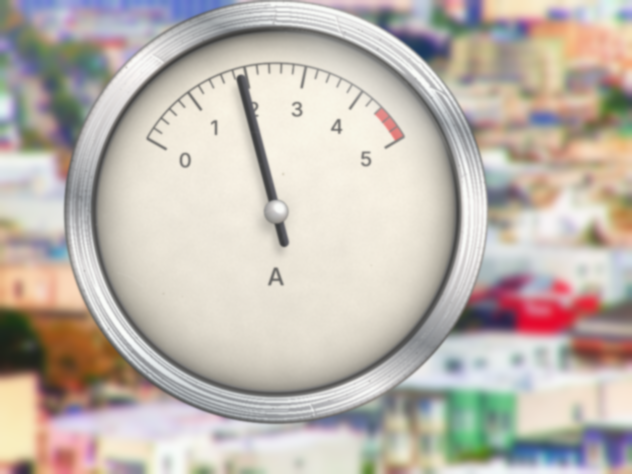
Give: 1.9 A
